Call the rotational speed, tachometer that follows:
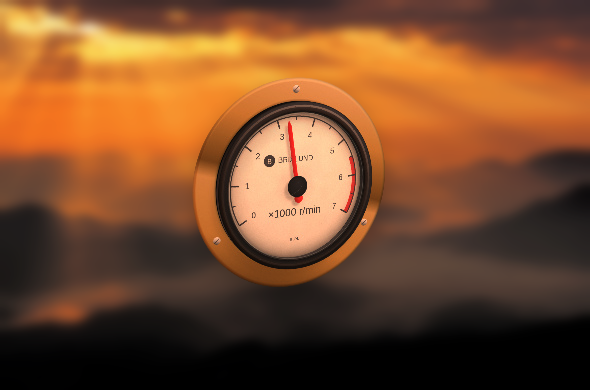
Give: 3250 rpm
